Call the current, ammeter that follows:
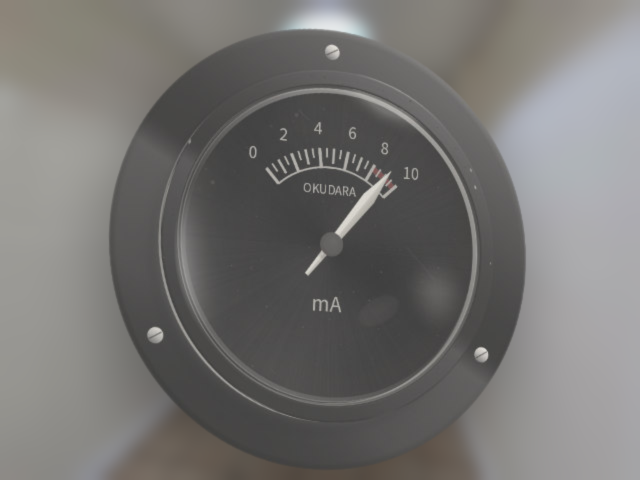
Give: 9 mA
